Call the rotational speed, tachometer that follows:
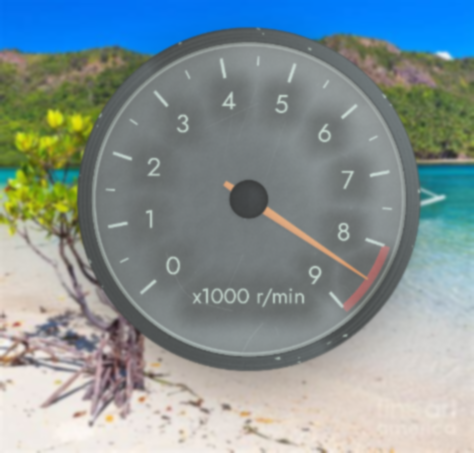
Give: 8500 rpm
